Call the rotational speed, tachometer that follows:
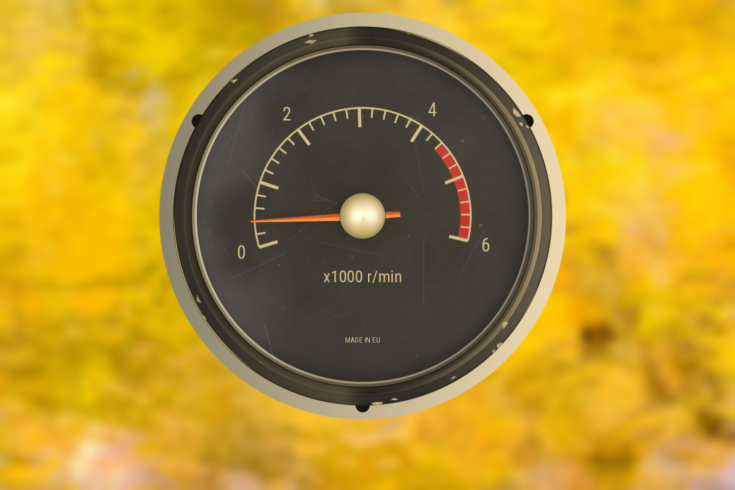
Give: 400 rpm
